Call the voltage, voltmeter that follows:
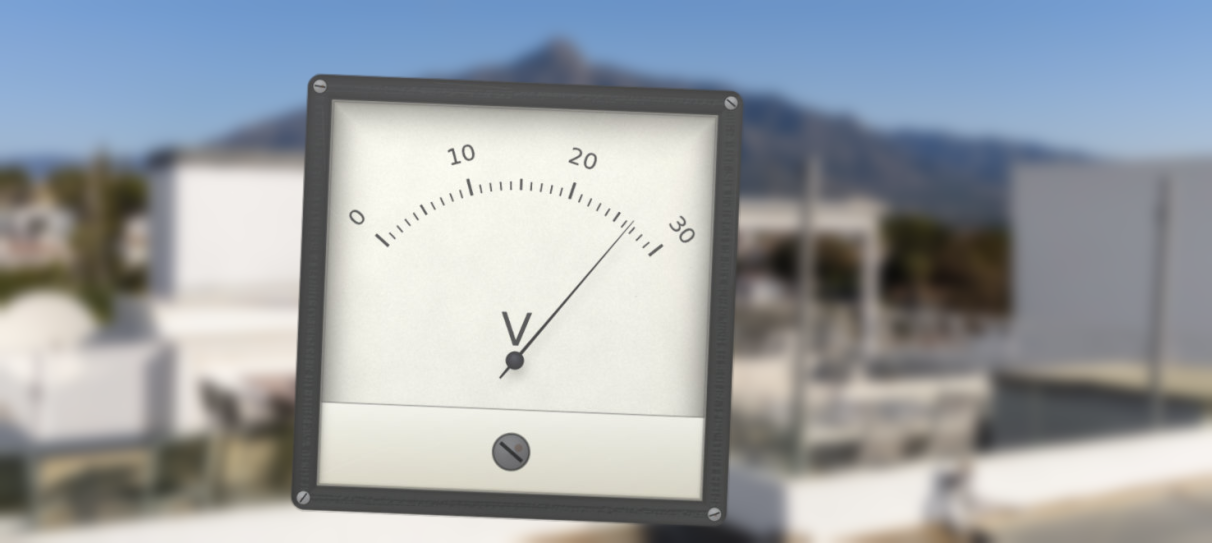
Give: 26.5 V
